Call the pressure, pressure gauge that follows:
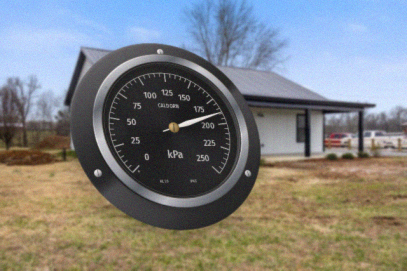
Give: 190 kPa
